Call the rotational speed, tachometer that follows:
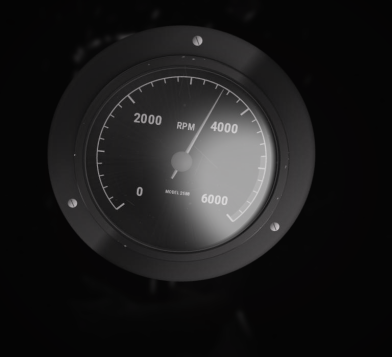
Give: 3500 rpm
